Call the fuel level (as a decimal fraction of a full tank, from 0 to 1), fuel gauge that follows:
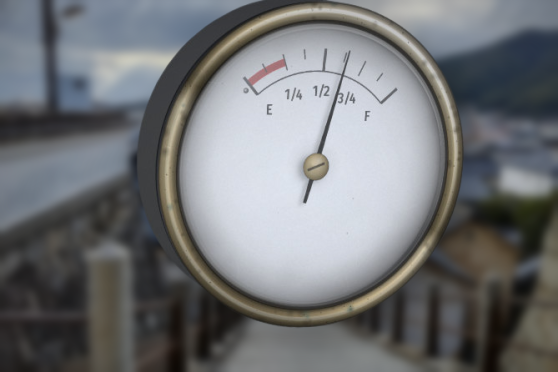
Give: 0.625
